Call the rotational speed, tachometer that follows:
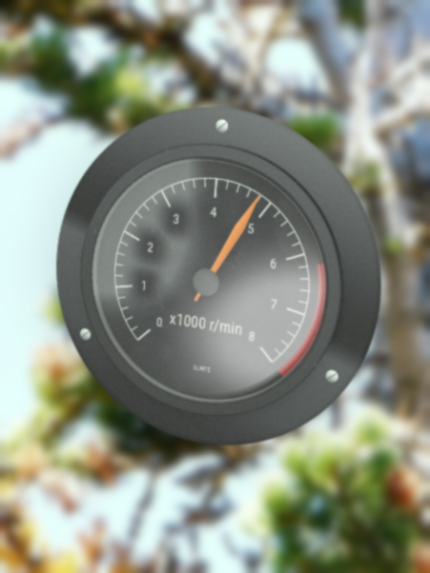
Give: 4800 rpm
